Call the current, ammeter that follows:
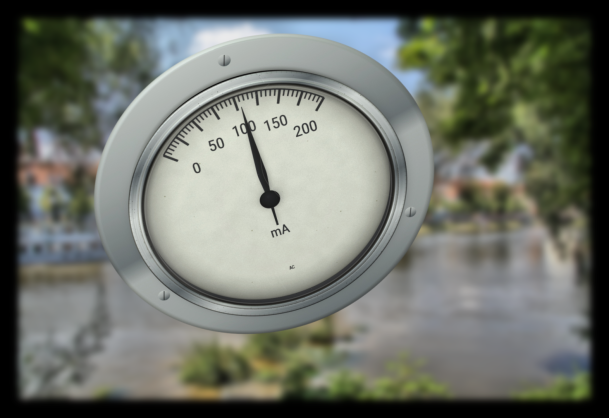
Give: 105 mA
